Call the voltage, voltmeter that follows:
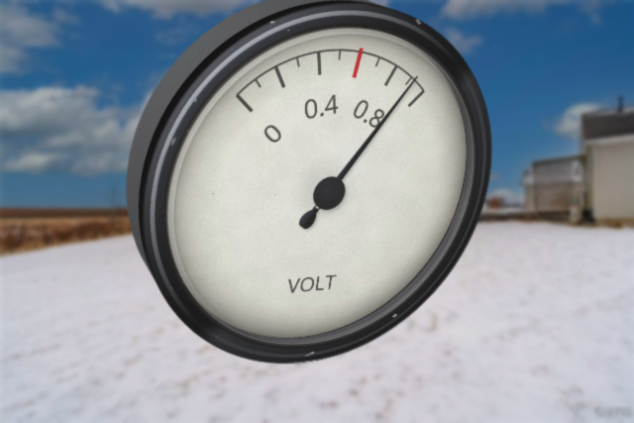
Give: 0.9 V
